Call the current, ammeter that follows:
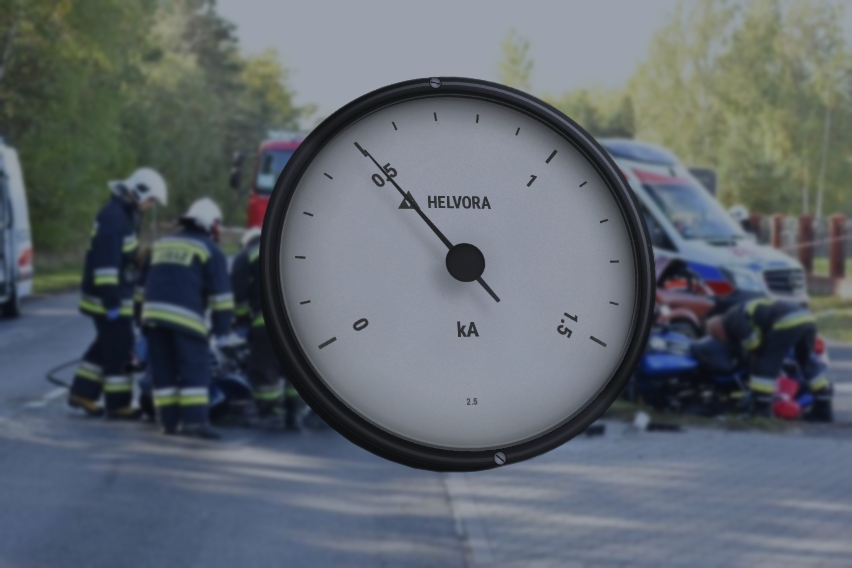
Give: 0.5 kA
